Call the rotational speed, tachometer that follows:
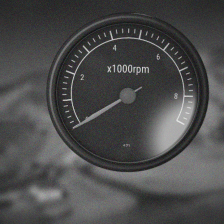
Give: 0 rpm
